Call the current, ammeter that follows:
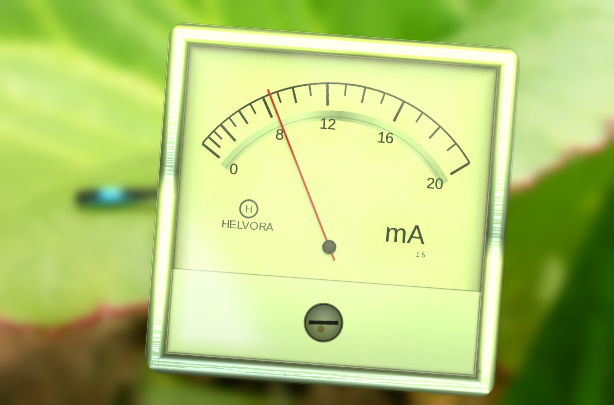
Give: 8.5 mA
